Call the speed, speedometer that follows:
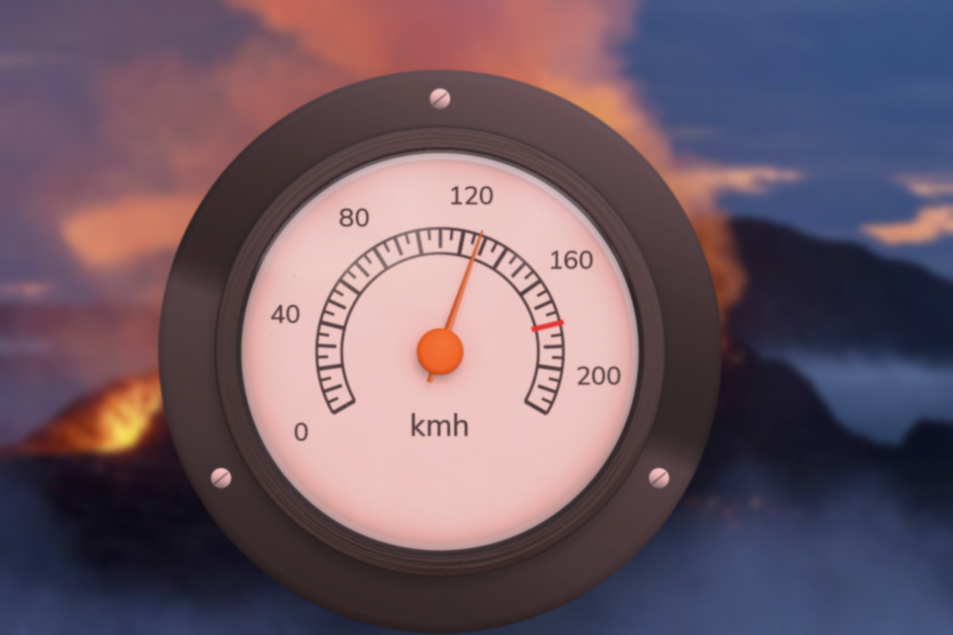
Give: 127.5 km/h
